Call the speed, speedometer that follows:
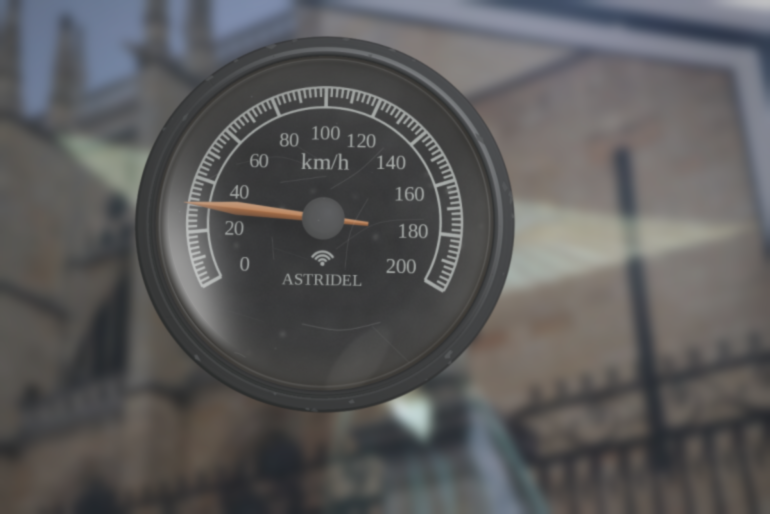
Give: 30 km/h
